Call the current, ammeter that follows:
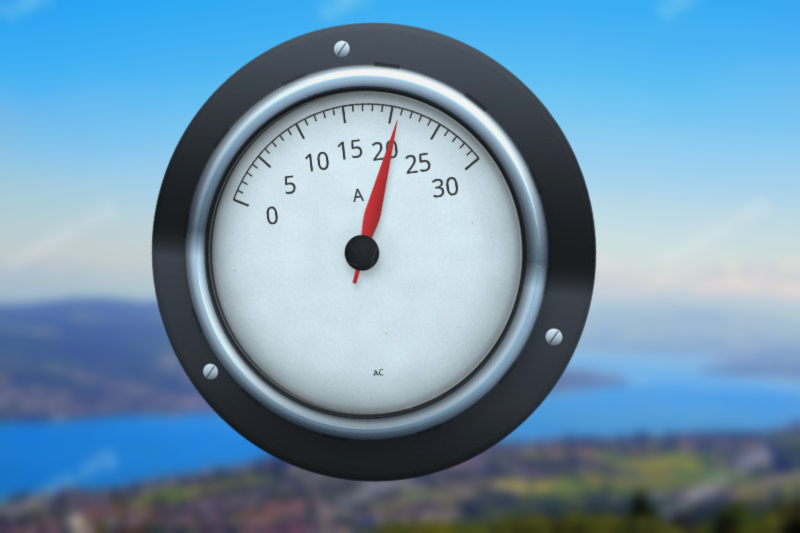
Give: 21 A
